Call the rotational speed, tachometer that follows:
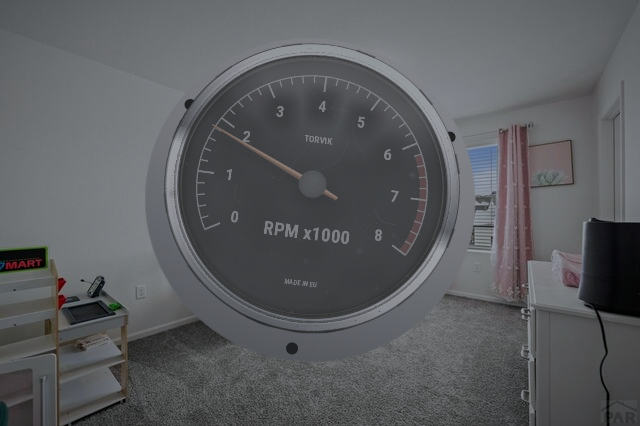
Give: 1800 rpm
